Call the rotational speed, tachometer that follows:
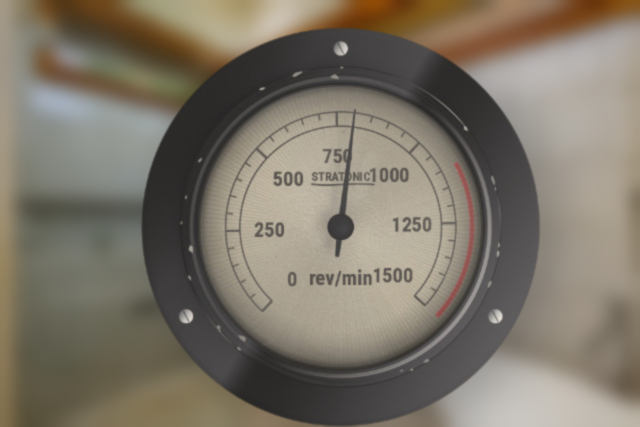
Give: 800 rpm
